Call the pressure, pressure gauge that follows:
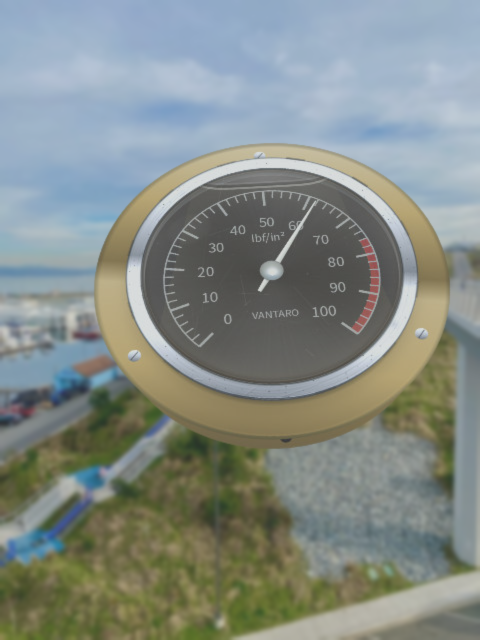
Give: 62 psi
